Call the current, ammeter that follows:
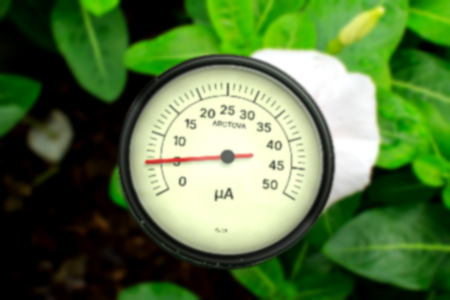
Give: 5 µA
